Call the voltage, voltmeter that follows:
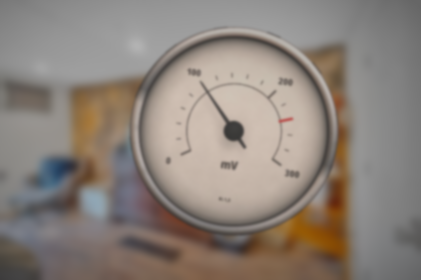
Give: 100 mV
